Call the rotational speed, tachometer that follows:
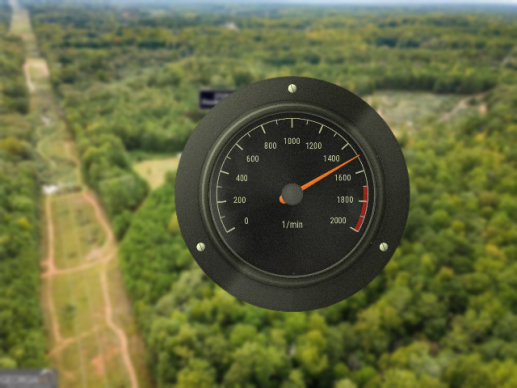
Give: 1500 rpm
